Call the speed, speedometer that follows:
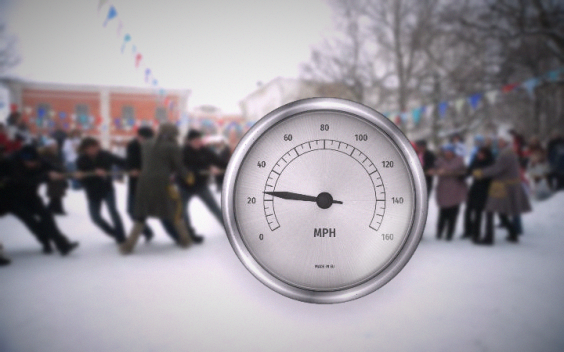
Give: 25 mph
